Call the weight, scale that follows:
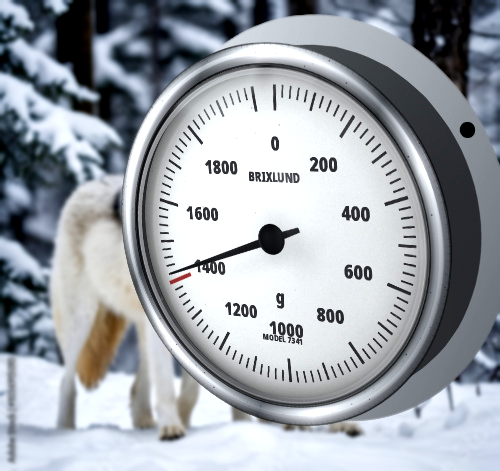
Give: 1420 g
